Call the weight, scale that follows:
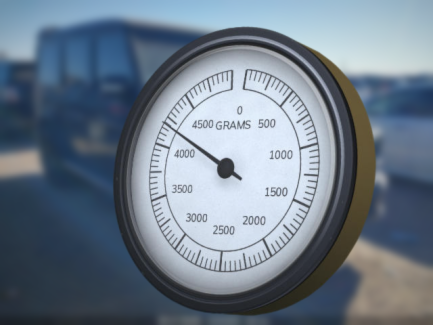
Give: 4200 g
